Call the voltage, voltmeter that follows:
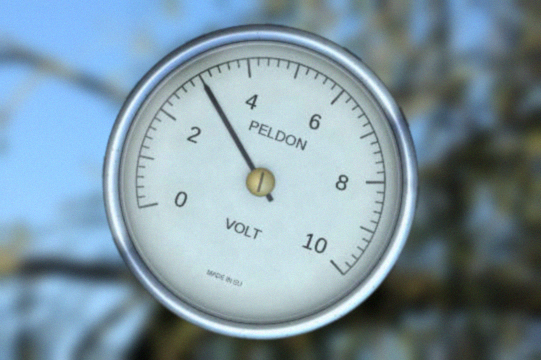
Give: 3 V
